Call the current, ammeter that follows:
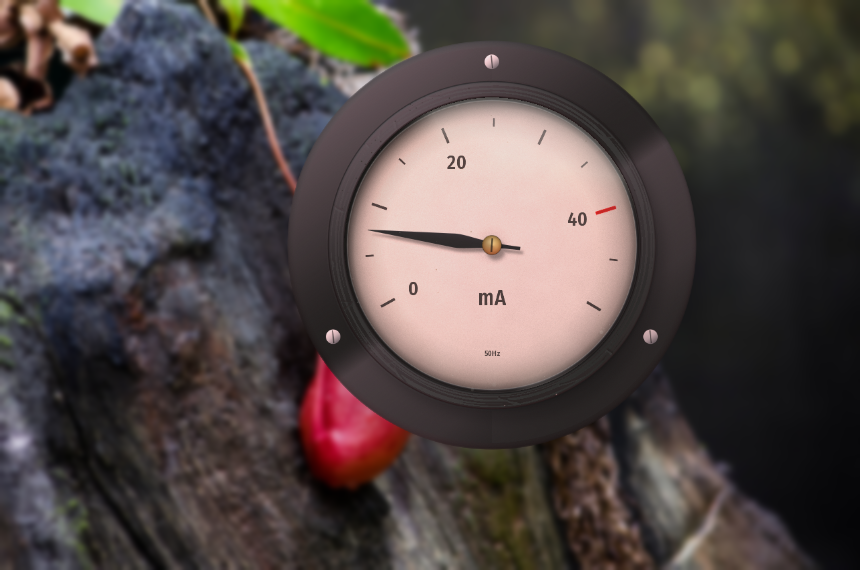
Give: 7.5 mA
